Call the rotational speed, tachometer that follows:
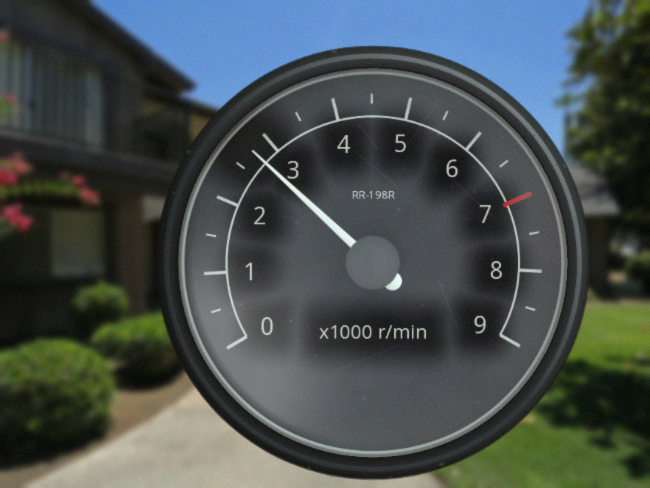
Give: 2750 rpm
